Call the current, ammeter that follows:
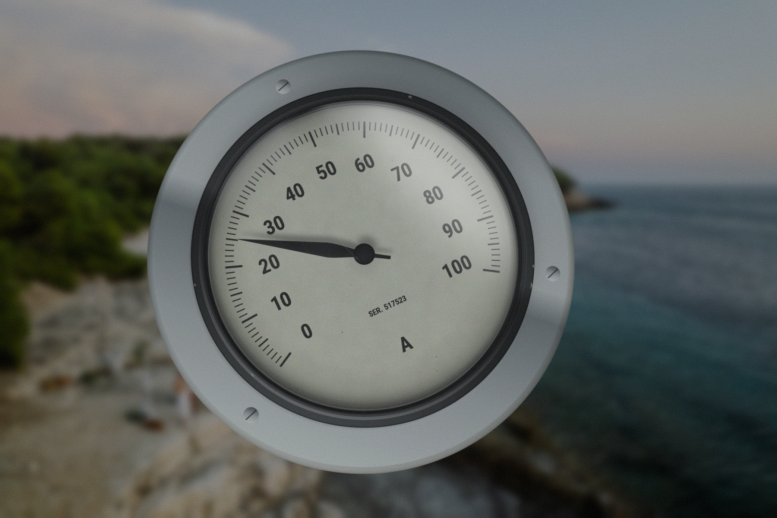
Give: 25 A
